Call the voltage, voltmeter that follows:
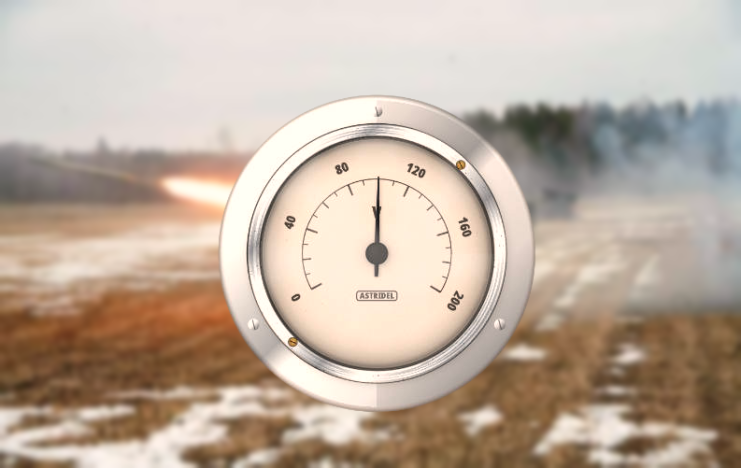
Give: 100 V
